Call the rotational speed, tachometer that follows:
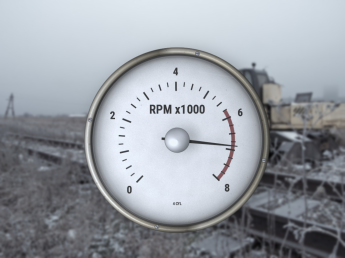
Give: 6875 rpm
